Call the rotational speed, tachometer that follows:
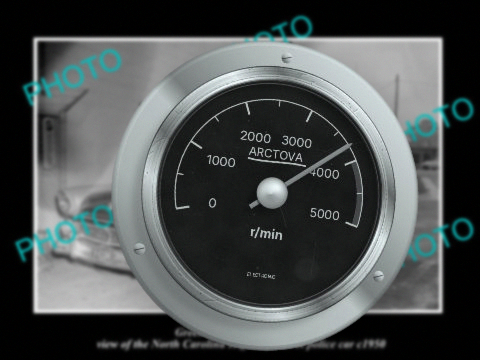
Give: 3750 rpm
